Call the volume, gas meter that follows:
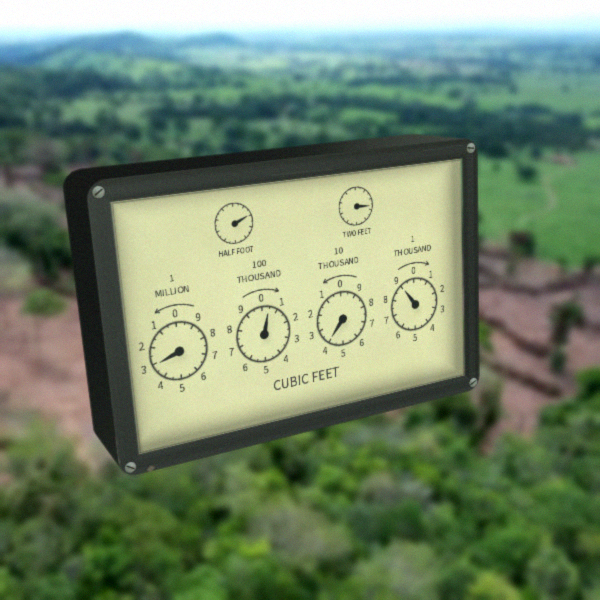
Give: 303900 ft³
